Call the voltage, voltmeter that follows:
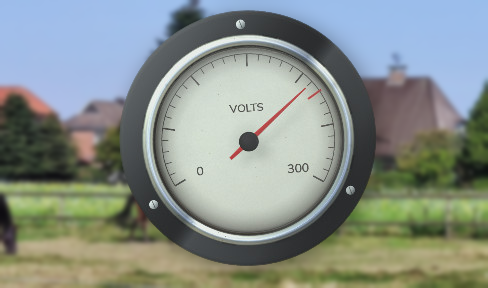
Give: 210 V
